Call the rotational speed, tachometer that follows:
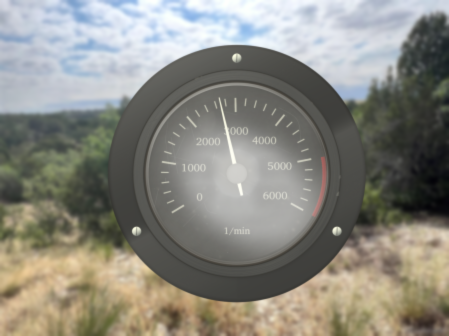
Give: 2700 rpm
